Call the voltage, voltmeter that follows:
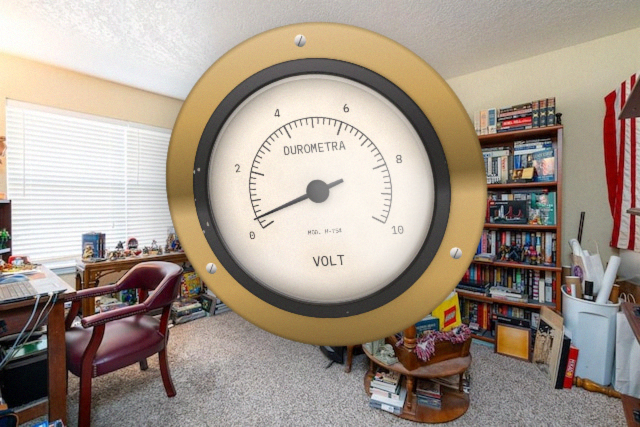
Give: 0.4 V
